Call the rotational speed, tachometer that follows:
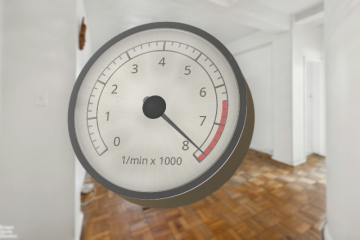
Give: 7800 rpm
